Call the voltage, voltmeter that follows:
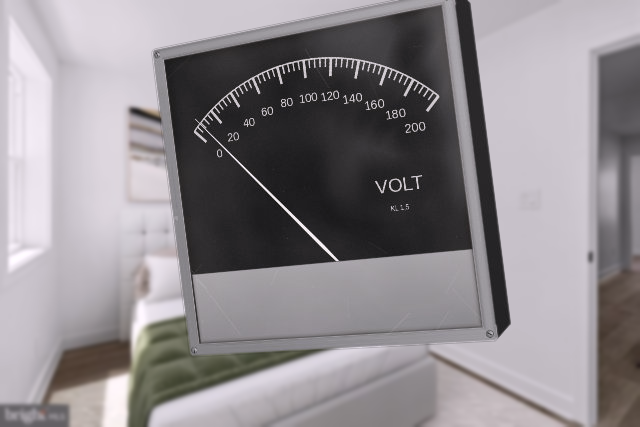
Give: 8 V
